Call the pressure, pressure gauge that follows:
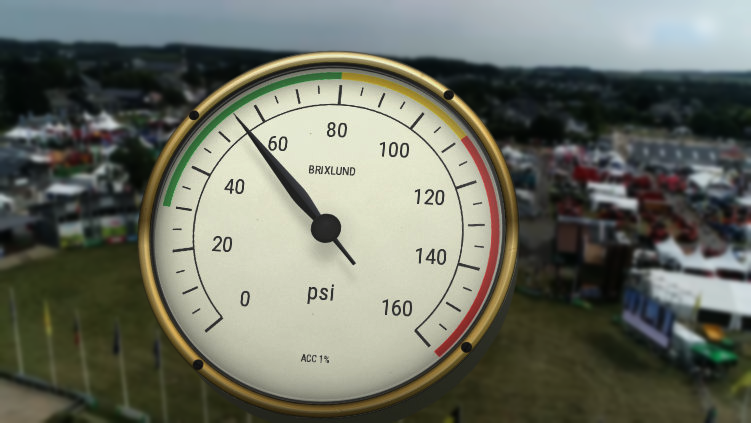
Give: 55 psi
